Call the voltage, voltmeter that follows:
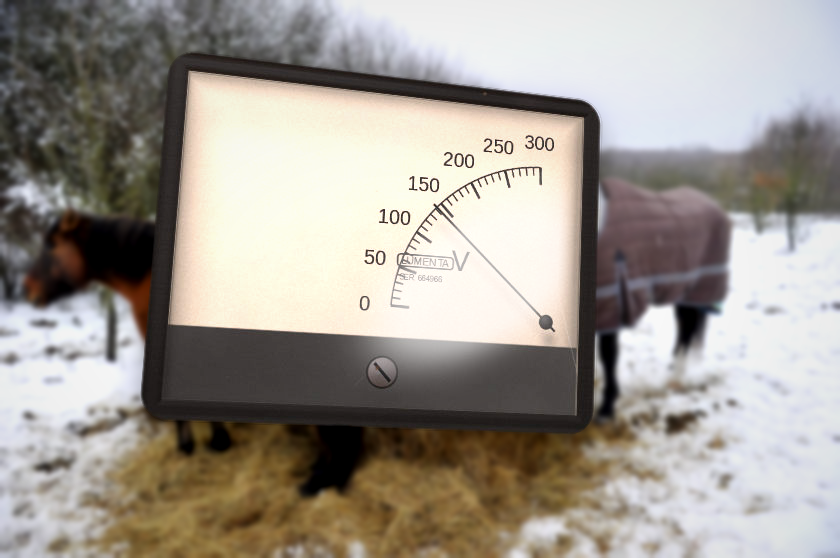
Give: 140 V
